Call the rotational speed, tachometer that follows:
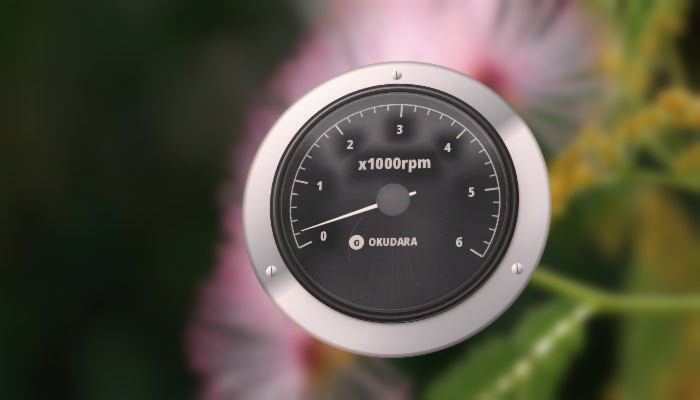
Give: 200 rpm
